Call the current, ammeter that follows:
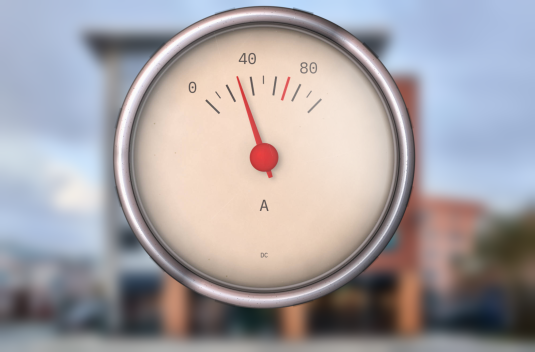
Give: 30 A
